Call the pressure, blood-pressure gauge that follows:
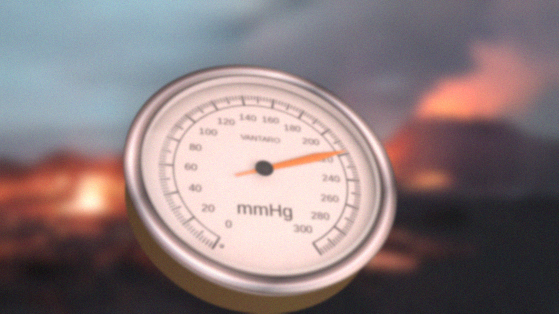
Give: 220 mmHg
